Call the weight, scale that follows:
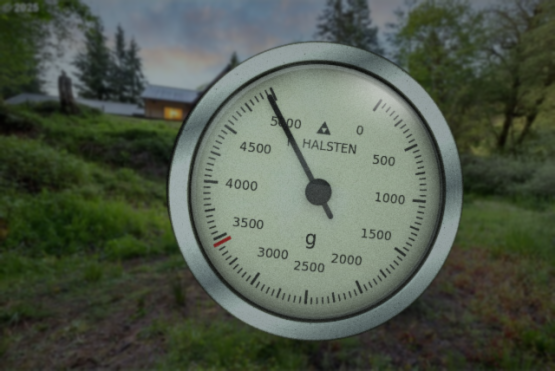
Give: 4950 g
